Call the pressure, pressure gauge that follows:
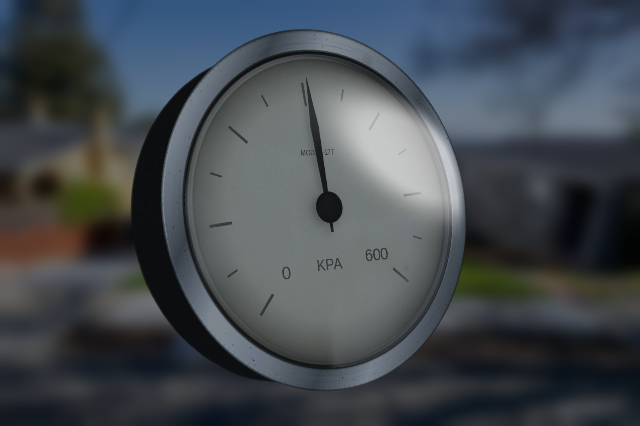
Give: 300 kPa
